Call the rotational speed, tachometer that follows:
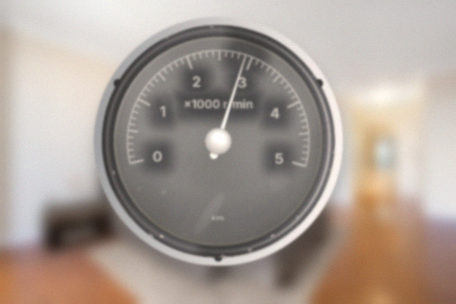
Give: 2900 rpm
